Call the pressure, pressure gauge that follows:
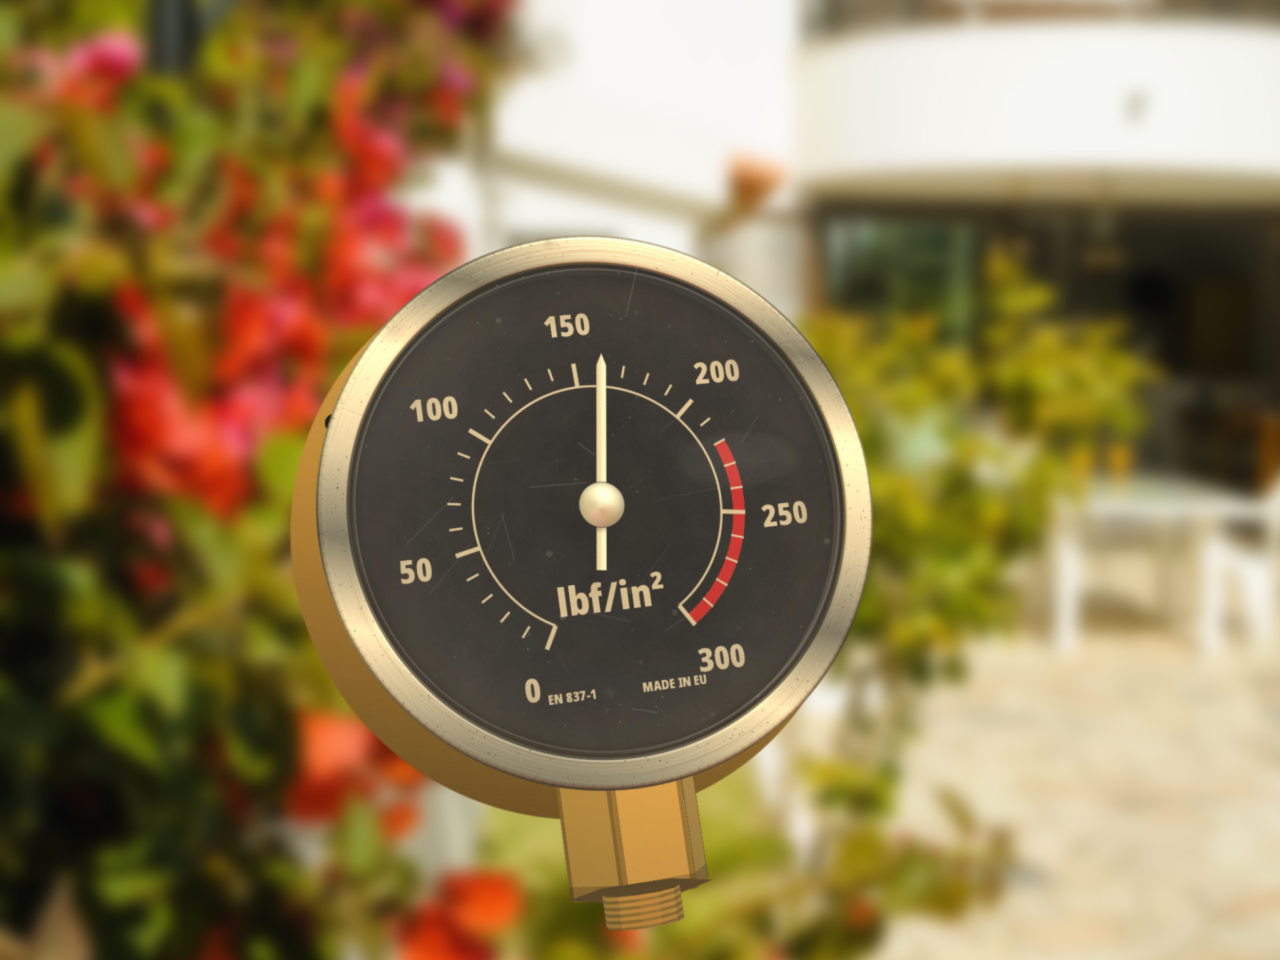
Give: 160 psi
